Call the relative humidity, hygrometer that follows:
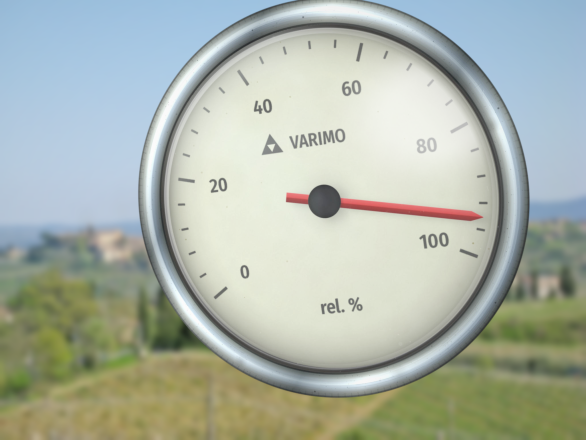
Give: 94 %
